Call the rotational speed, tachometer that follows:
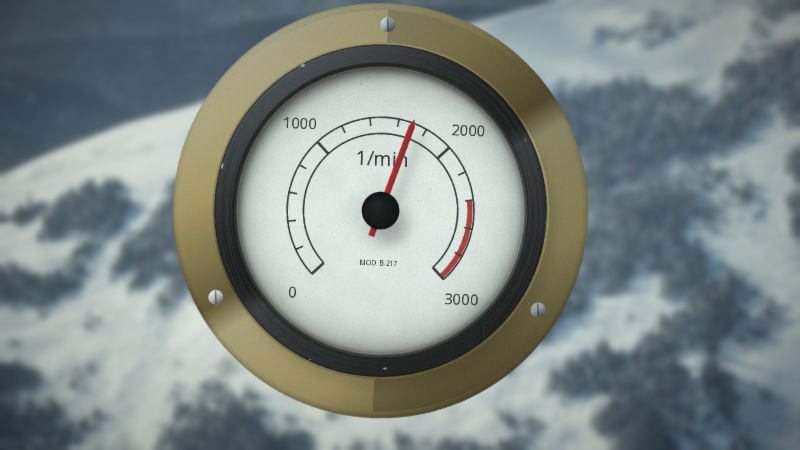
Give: 1700 rpm
